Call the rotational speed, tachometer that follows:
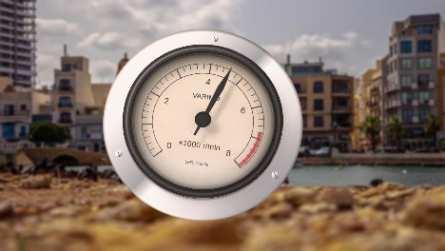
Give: 4600 rpm
